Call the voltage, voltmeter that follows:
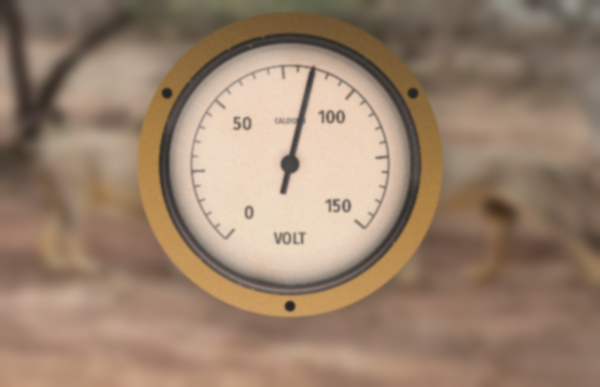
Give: 85 V
